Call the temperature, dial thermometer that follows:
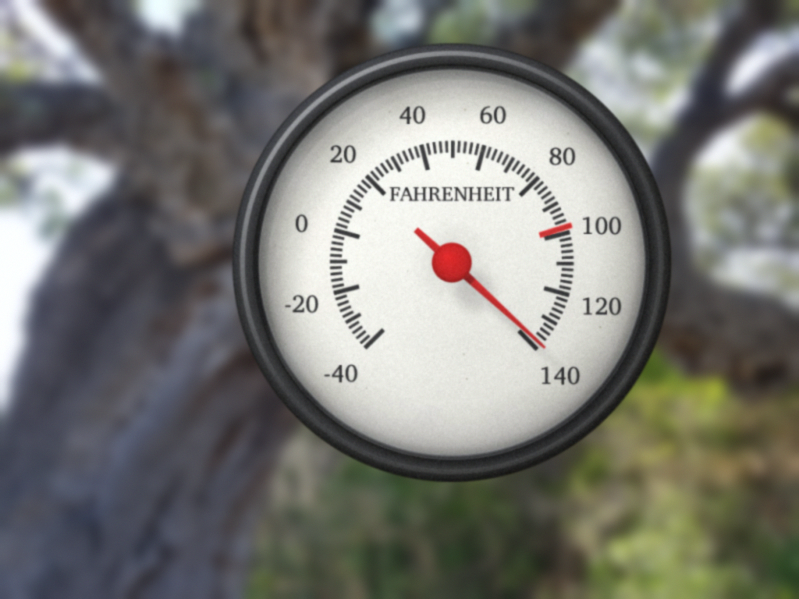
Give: 138 °F
